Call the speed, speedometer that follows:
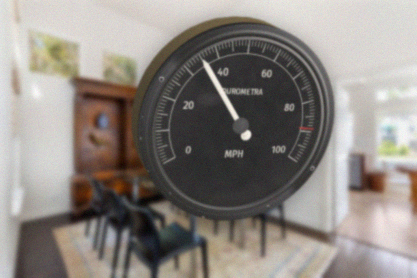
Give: 35 mph
